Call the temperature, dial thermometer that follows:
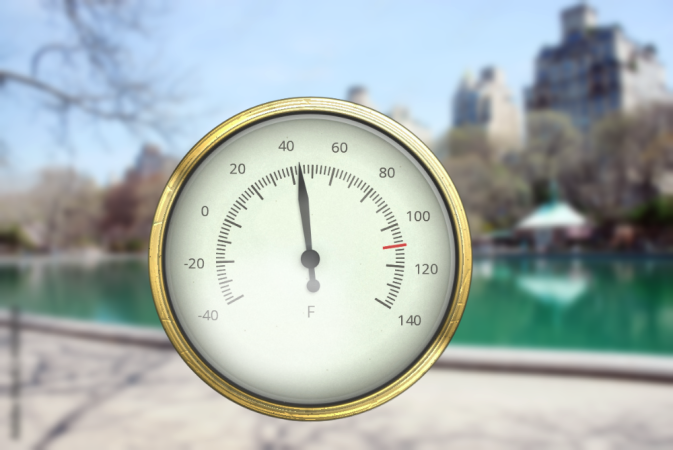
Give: 44 °F
